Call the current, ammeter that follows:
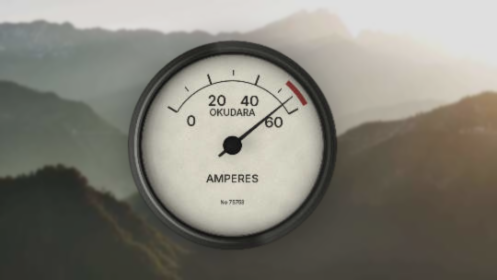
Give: 55 A
